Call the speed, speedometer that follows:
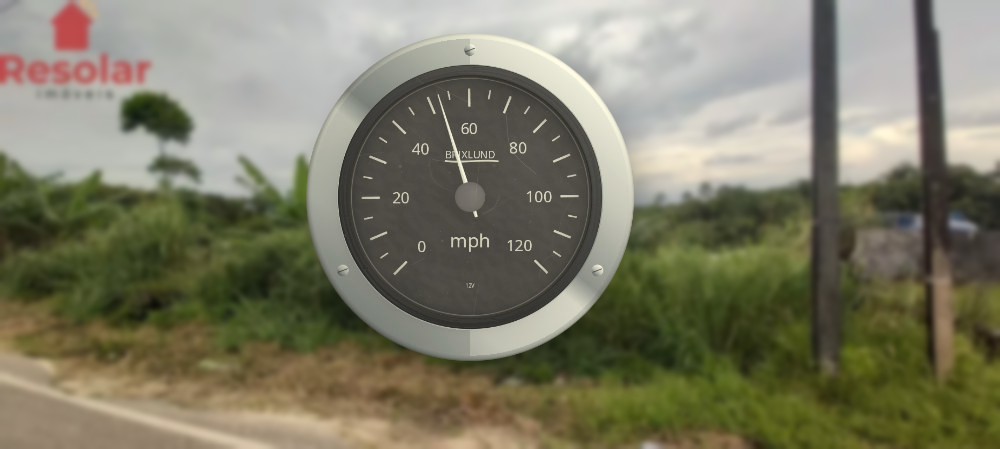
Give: 52.5 mph
